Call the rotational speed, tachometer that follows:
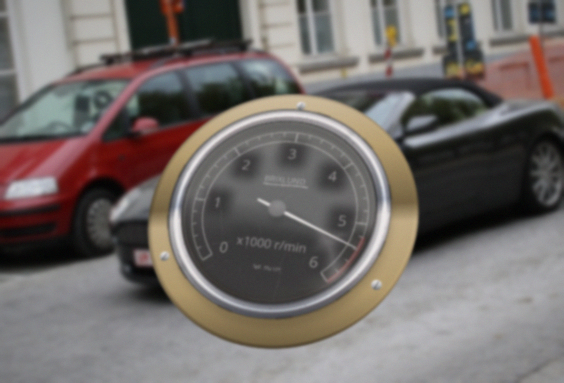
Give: 5400 rpm
